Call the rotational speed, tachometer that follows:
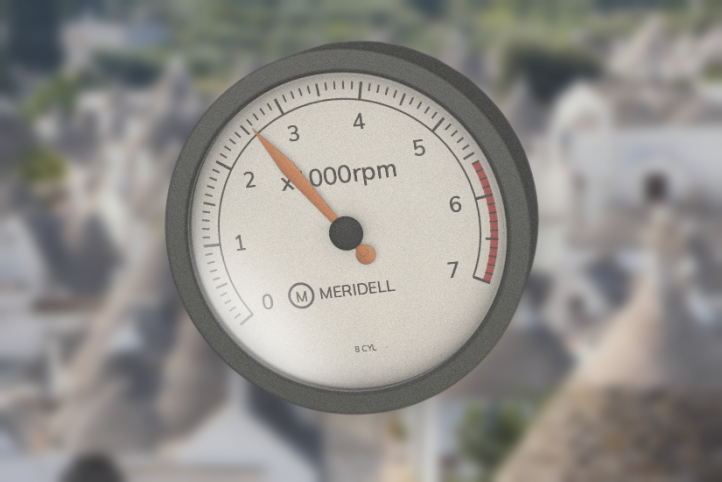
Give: 2600 rpm
